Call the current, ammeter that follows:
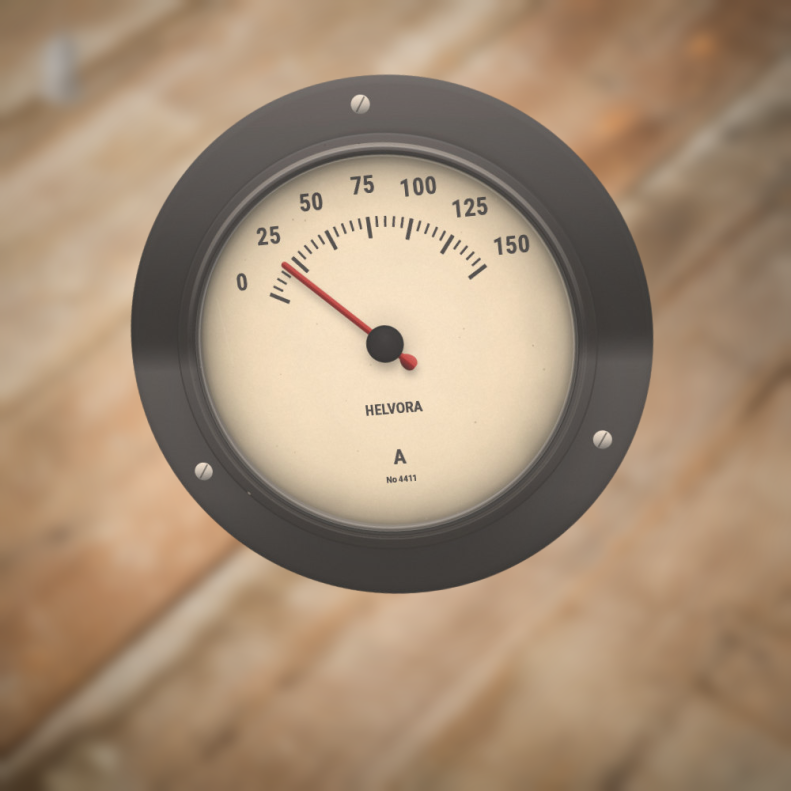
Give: 20 A
